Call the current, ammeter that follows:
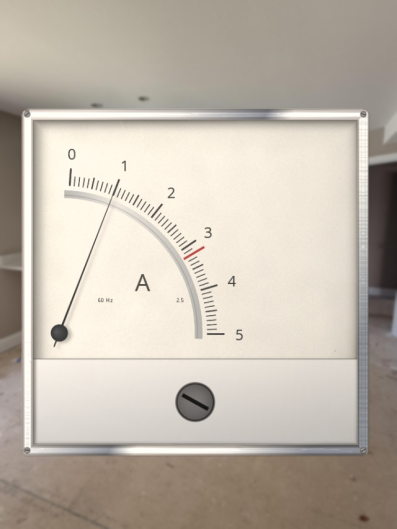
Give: 1 A
